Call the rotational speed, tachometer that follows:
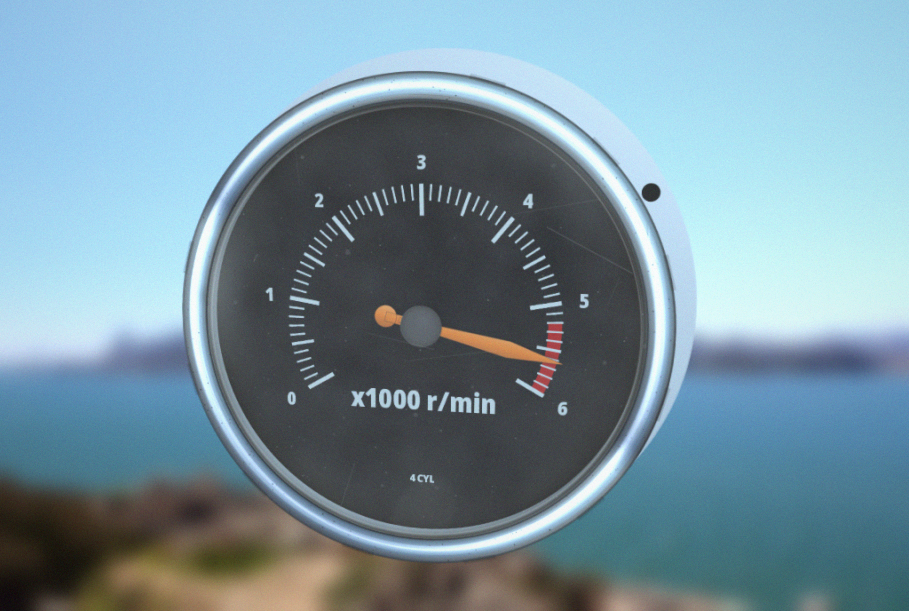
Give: 5600 rpm
